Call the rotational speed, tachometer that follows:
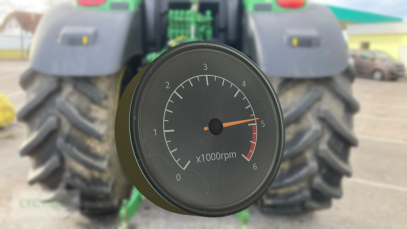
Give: 4875 rpm
